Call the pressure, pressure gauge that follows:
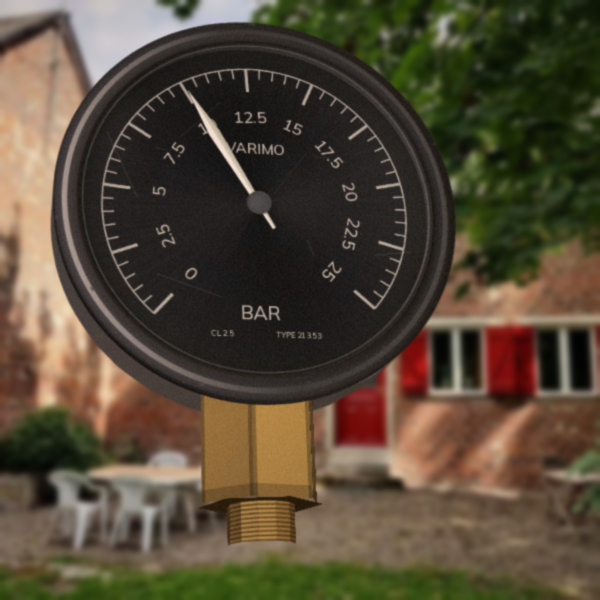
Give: 10 bar
